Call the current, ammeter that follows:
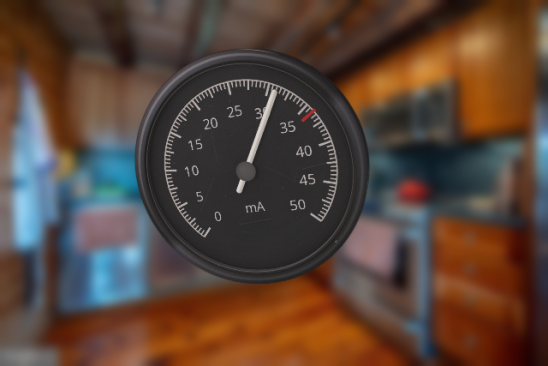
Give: 31 mA
